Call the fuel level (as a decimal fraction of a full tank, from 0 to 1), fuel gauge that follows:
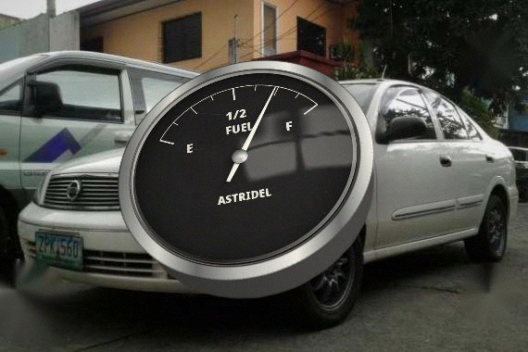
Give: 0.75
